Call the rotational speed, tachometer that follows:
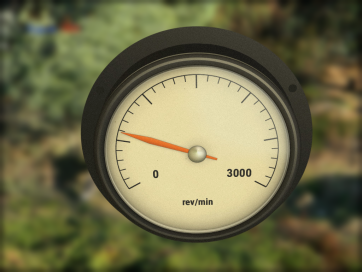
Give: 600 rpm
